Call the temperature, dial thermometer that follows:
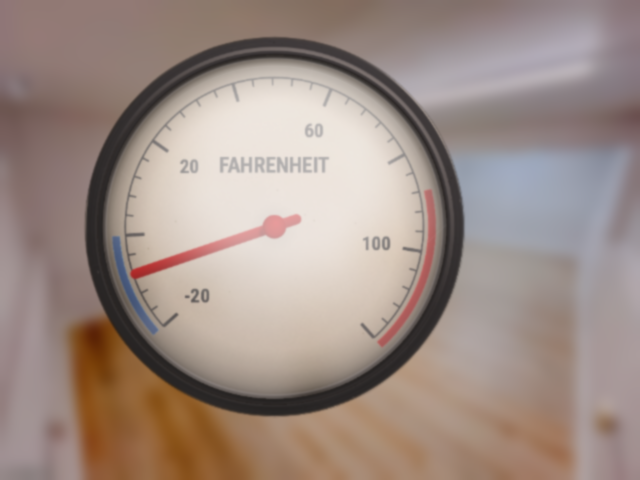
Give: -8 °F
